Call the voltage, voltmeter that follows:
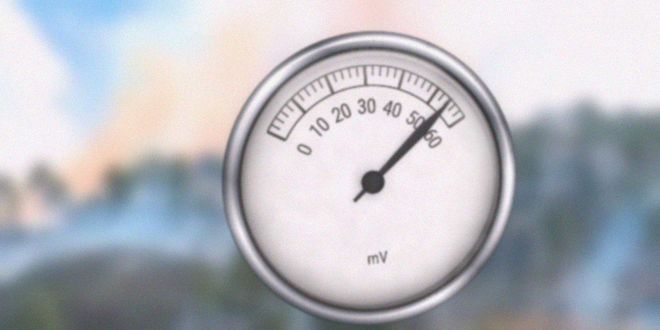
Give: 54 mV
